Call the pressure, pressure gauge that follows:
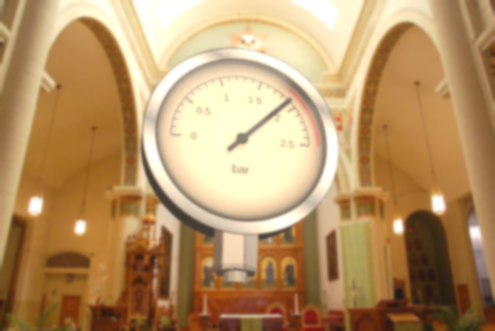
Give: 1.9 bar
